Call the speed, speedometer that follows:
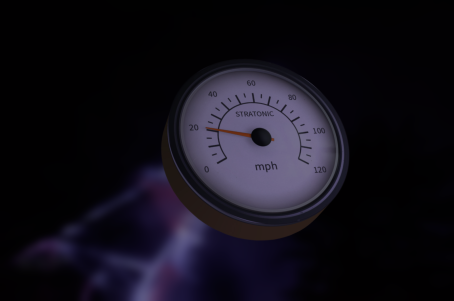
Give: 20 mph
